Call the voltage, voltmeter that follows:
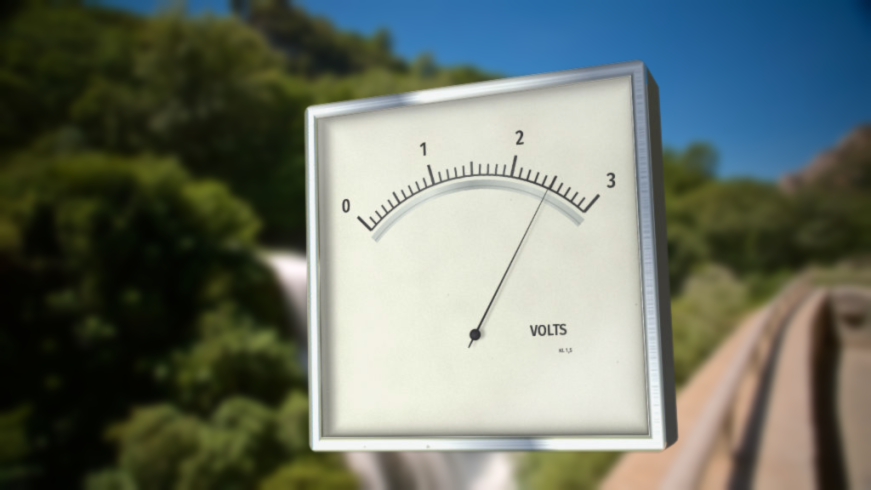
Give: 2.5 V
